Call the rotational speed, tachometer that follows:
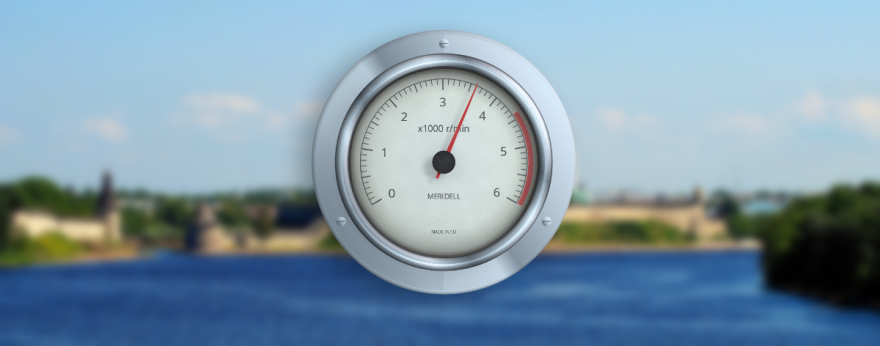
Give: 3600 rpm
